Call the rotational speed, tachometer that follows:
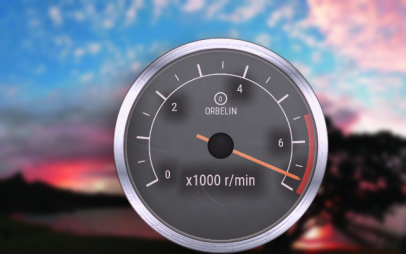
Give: 6750 rpm
